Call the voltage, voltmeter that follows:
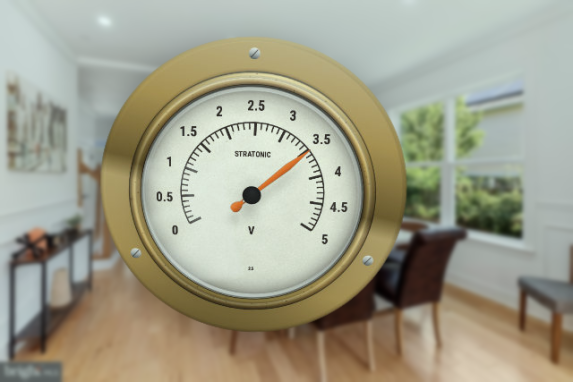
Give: 3.5 V
